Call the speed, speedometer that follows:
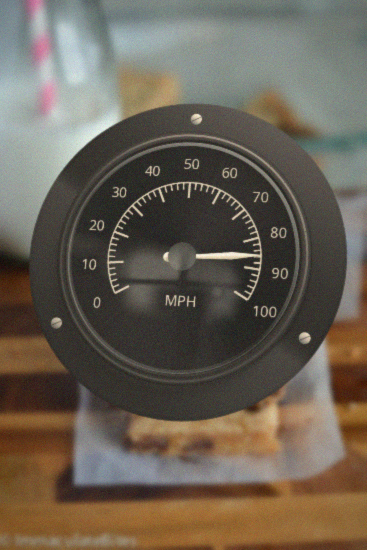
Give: 86 mph
